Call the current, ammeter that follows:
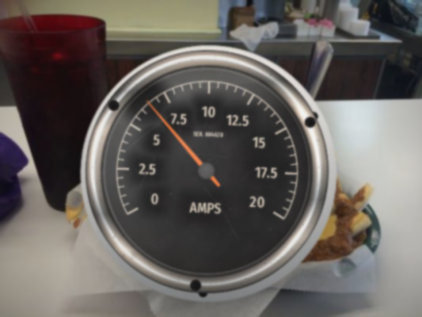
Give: 6.5 A
